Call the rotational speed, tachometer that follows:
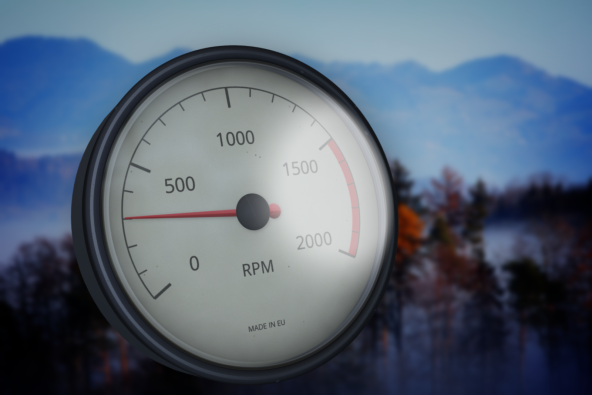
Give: 300 rpm
